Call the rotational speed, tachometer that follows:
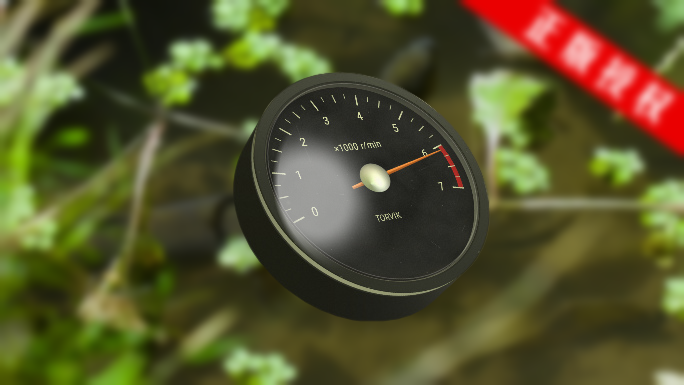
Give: 6125 rpm
